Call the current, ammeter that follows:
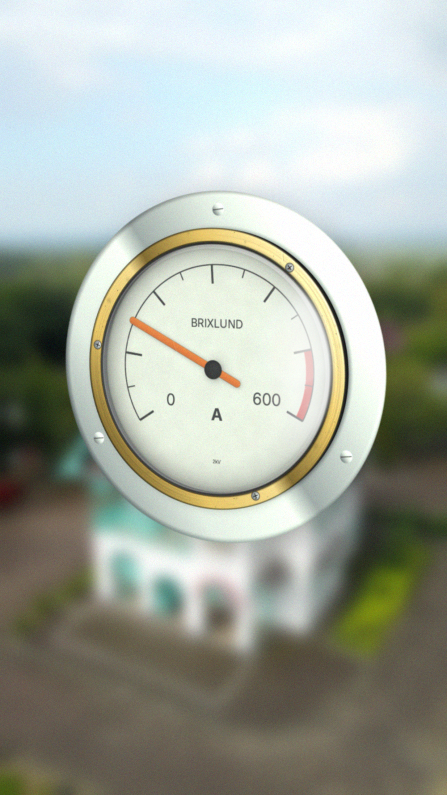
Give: 150 A
